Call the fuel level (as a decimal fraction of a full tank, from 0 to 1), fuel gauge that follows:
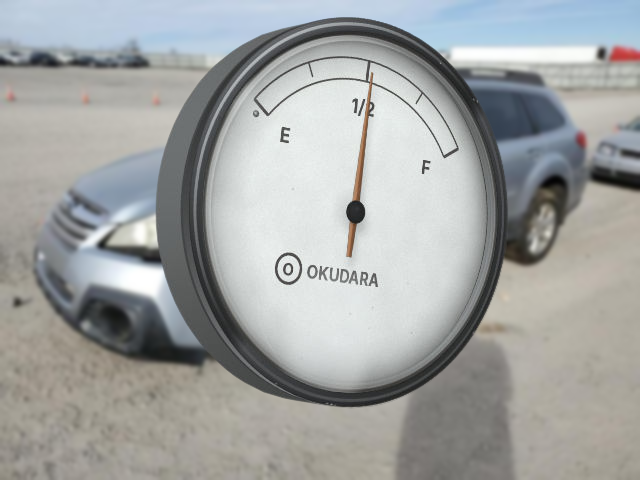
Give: 0.5
